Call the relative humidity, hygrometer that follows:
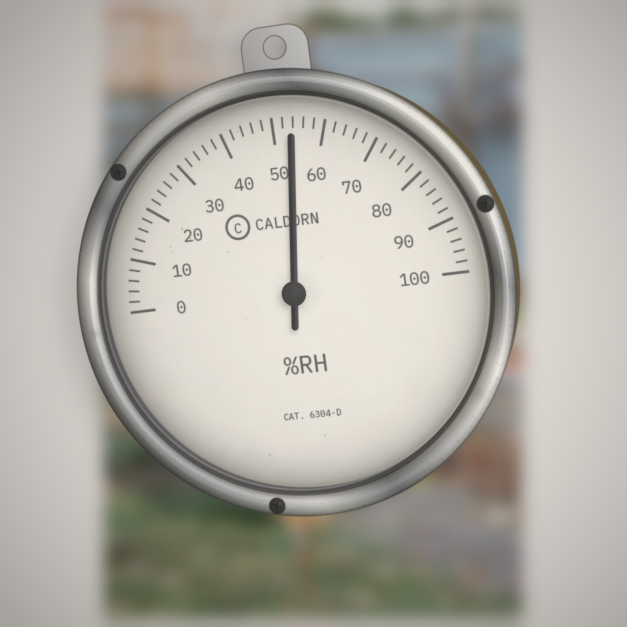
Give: 54 %
